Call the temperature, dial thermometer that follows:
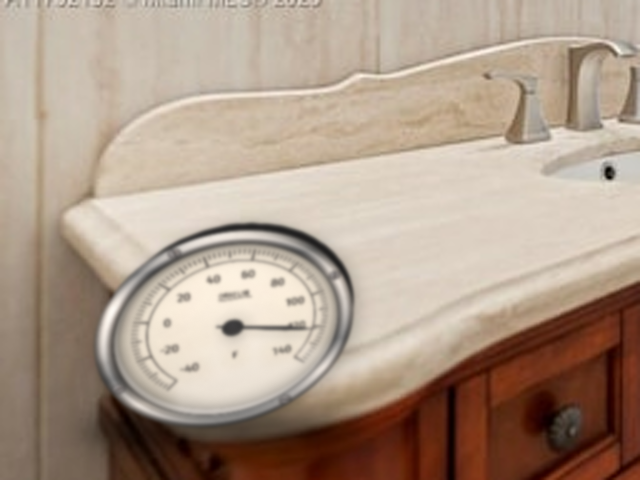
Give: 120 °F
